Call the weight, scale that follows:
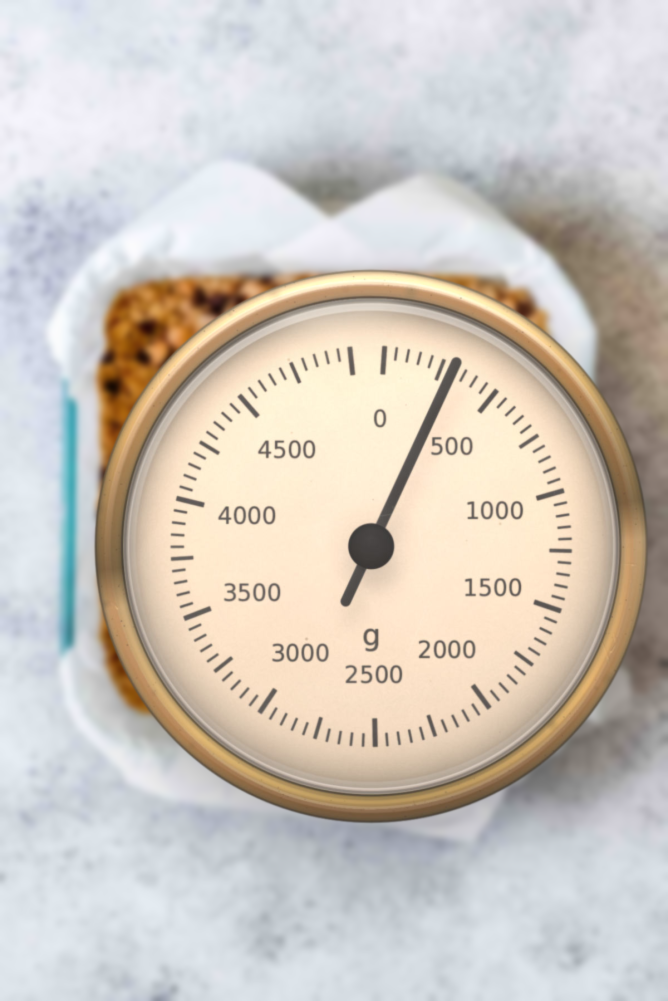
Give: 300 g
